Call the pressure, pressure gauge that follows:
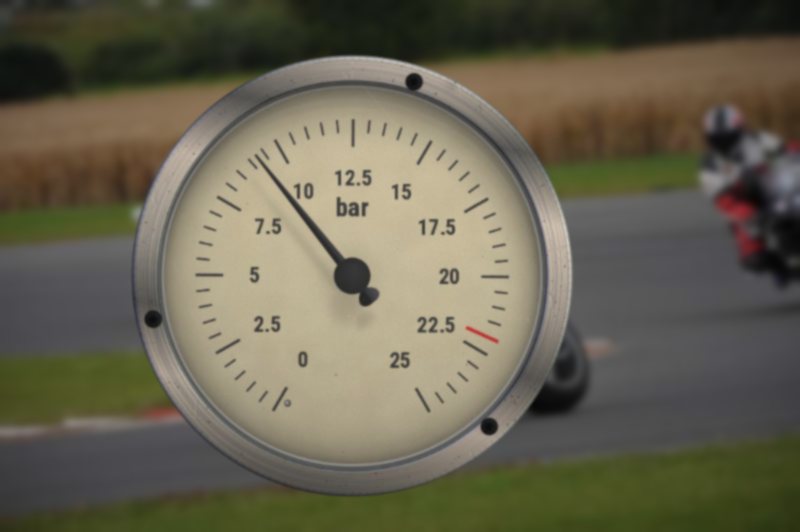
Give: 9.25 bar
